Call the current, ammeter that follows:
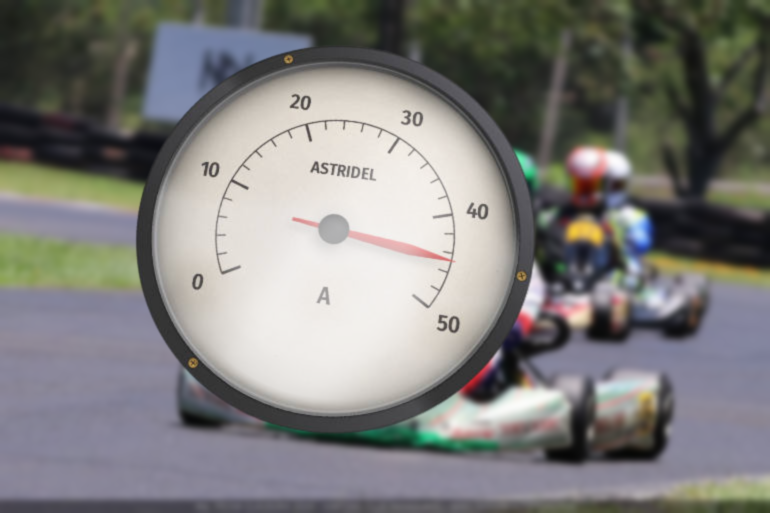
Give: 45 A
